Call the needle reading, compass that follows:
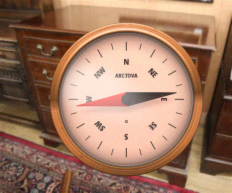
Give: 262.5 °
